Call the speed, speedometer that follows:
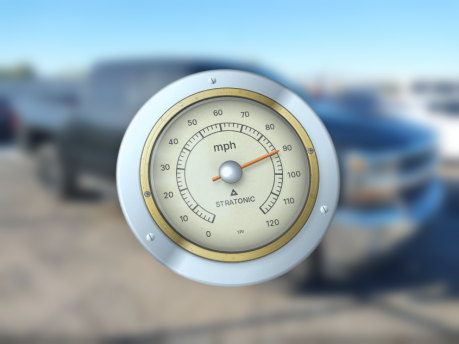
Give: 90 mph
